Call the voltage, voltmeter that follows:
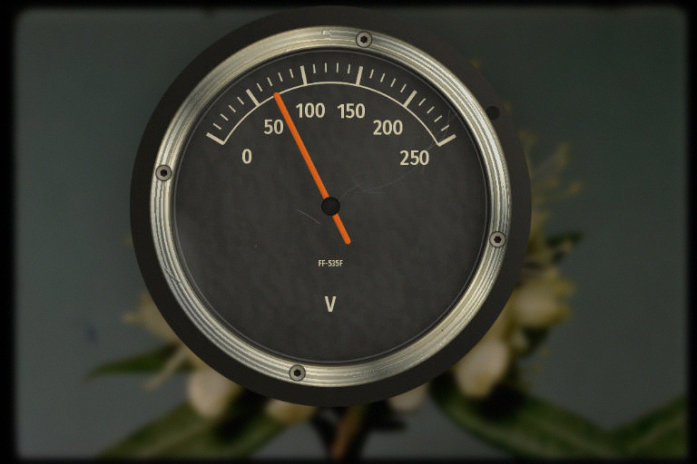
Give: 70 V
